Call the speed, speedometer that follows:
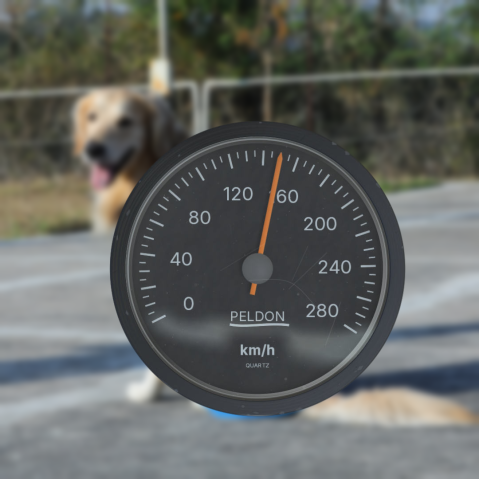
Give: 150 km/h
